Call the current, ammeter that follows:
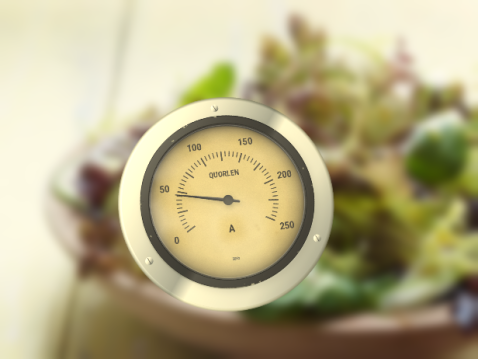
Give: 45 A
